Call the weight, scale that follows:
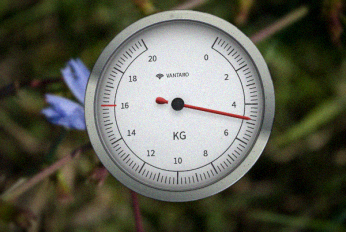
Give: 4.8 kg
